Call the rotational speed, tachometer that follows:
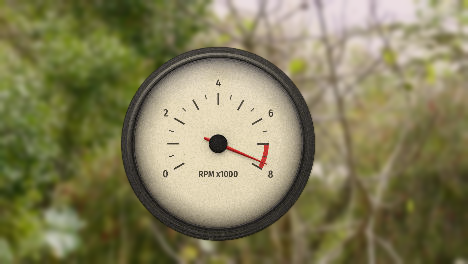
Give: 7750 rpm
